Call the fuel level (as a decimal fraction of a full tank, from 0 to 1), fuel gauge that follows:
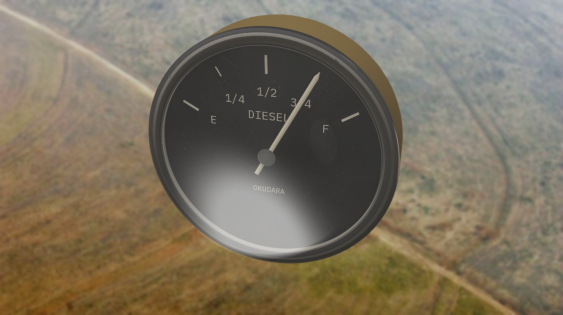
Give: 0.75
